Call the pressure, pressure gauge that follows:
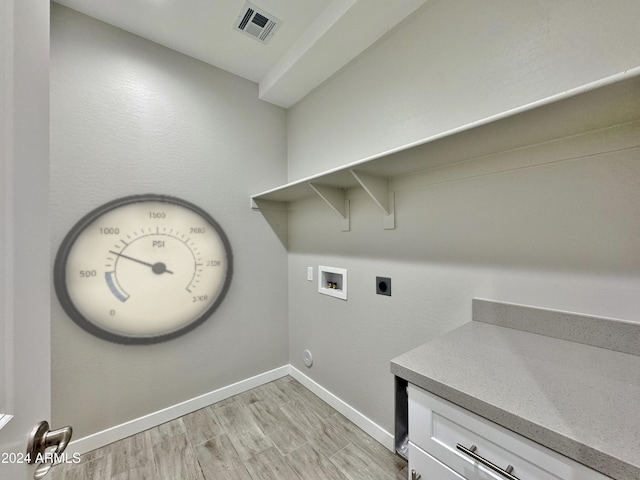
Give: 800 psi
